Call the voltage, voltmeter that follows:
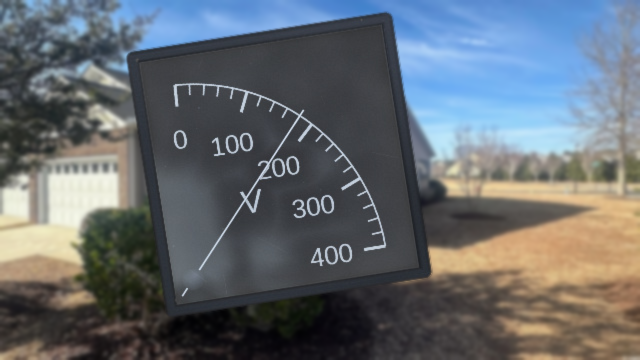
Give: 180 V
